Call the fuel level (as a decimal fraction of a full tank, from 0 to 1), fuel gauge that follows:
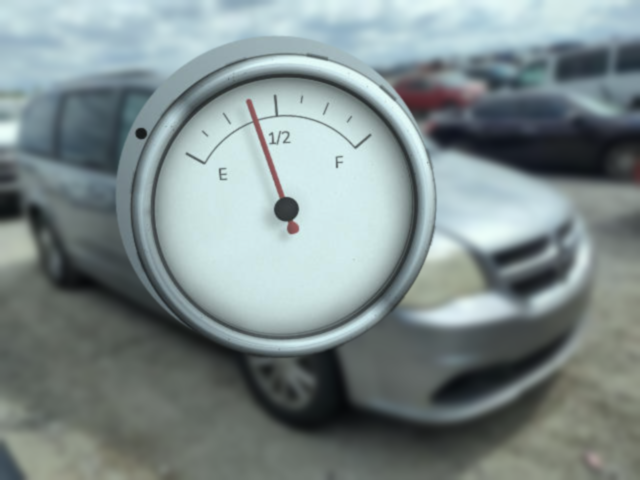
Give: 0.375
